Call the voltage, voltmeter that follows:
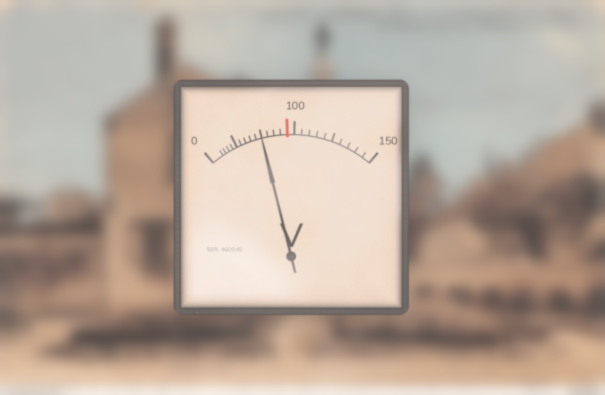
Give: 75 V
